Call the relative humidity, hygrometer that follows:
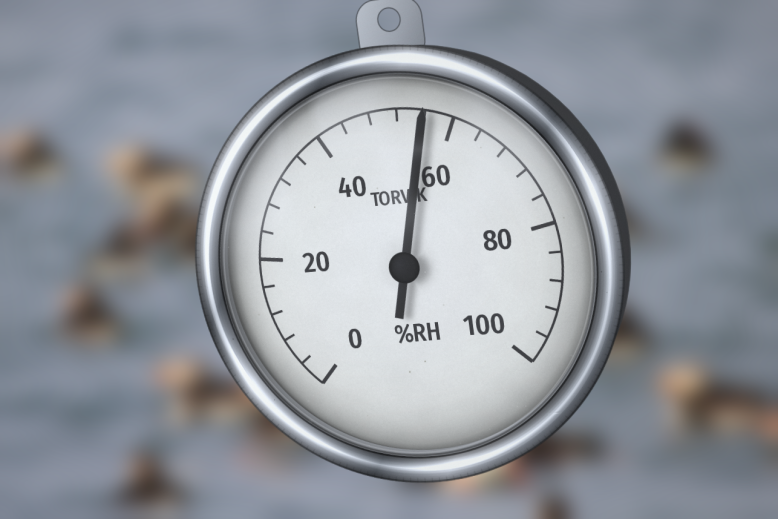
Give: 56 %
